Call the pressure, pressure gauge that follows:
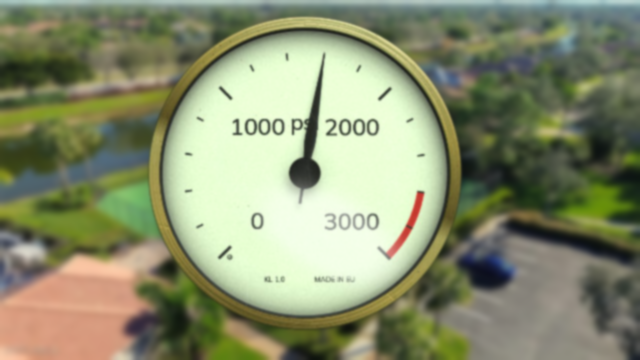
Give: 1600 psi
